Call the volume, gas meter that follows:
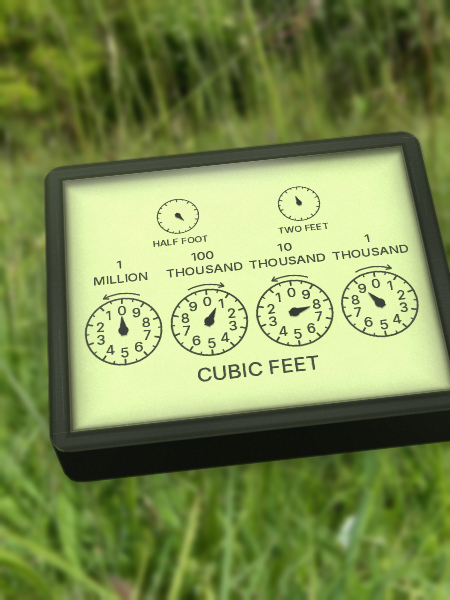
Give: 7900 ft³
